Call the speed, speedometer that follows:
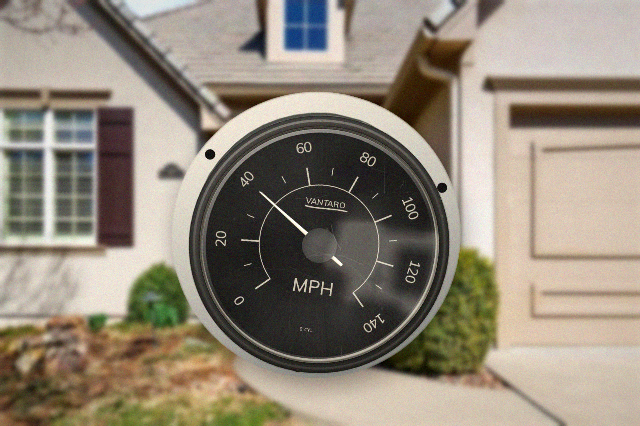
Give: 40 mph
